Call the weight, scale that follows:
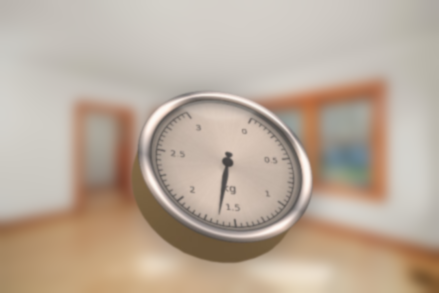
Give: 1.65 kg
